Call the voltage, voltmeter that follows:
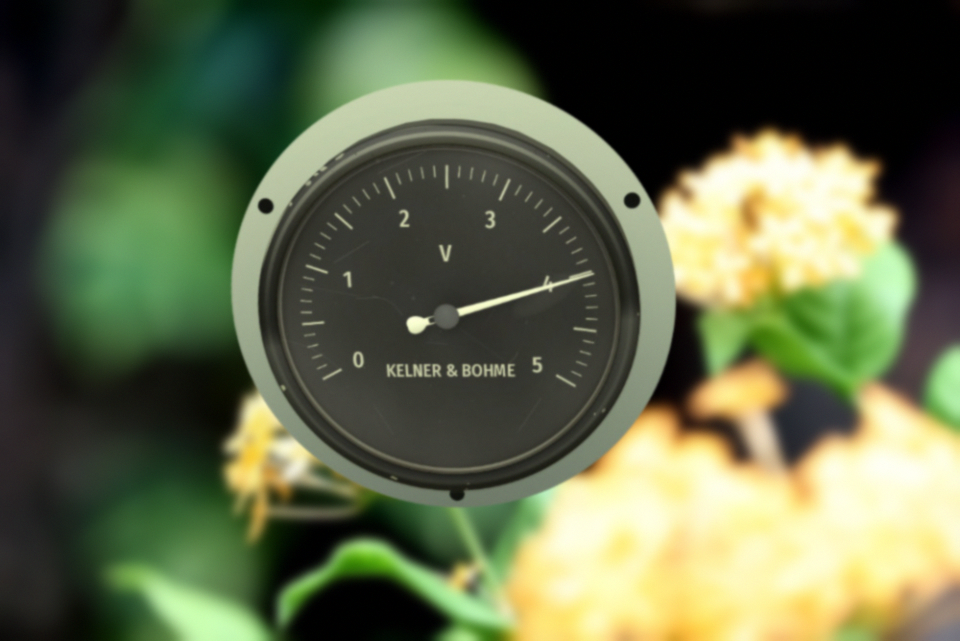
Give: 4 V
